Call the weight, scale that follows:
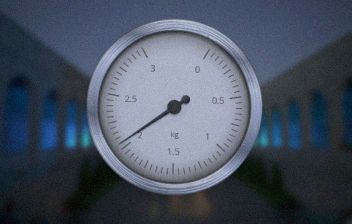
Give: 2.05 kg
